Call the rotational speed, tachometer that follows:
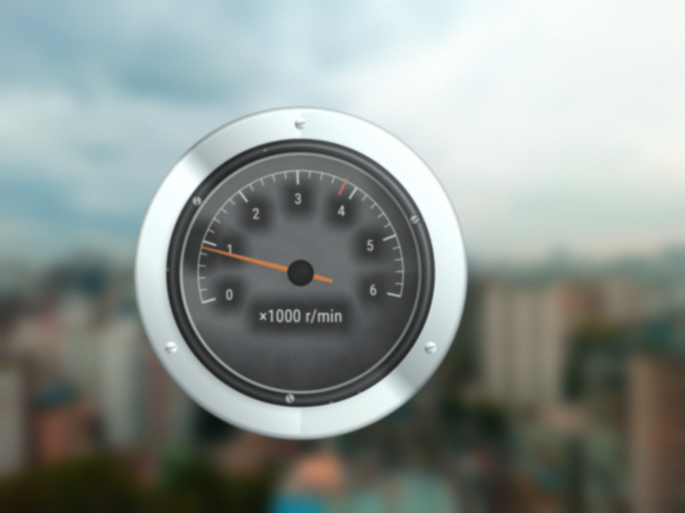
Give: 900 rpm
